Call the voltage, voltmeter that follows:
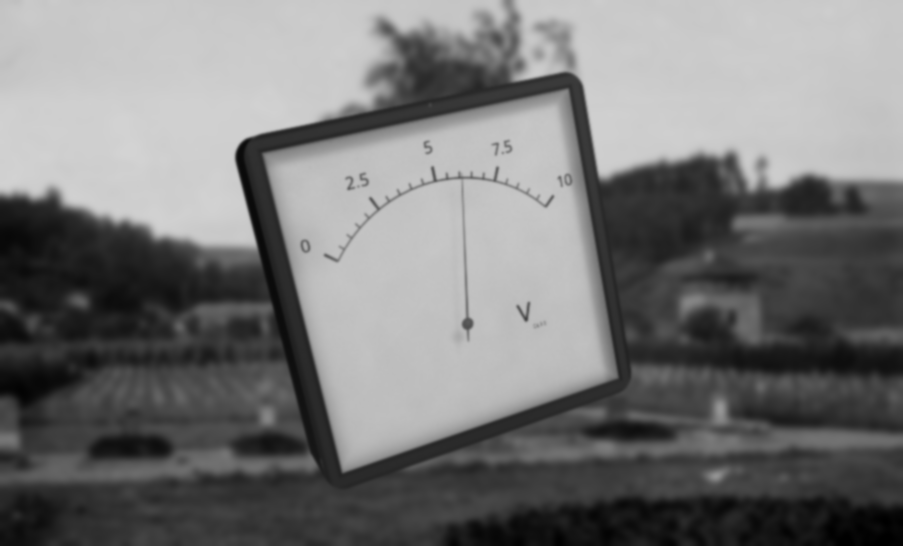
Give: 6 V
